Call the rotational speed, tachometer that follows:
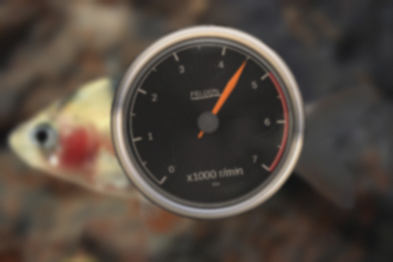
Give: 4500 rpm
